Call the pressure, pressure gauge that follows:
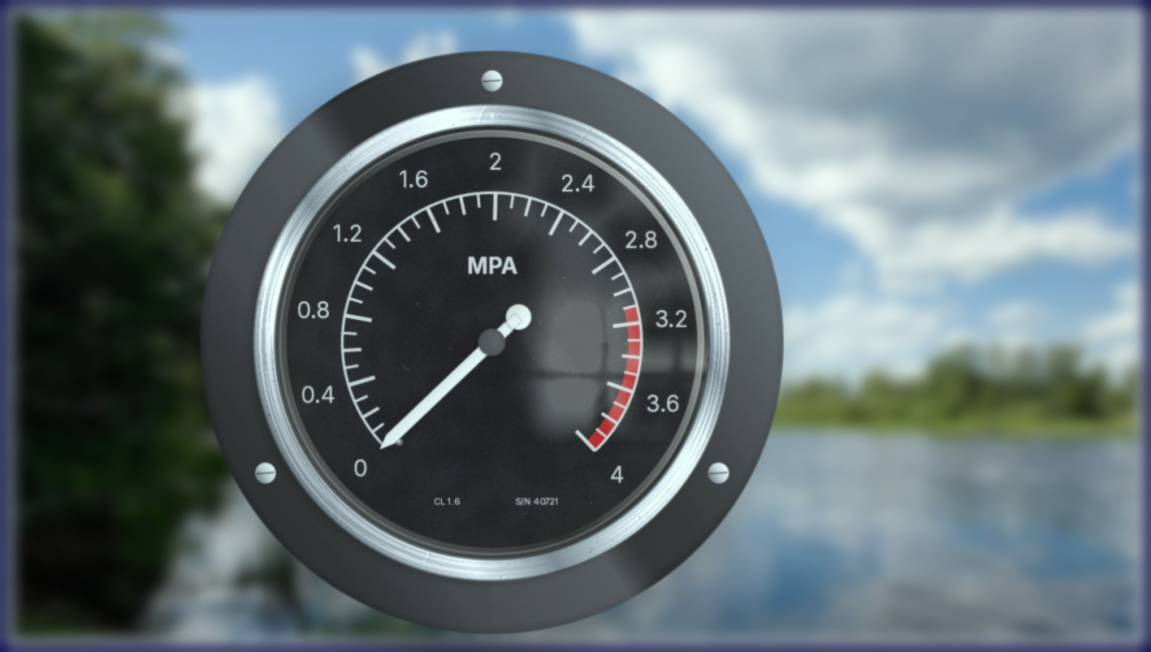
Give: 0 MPa
